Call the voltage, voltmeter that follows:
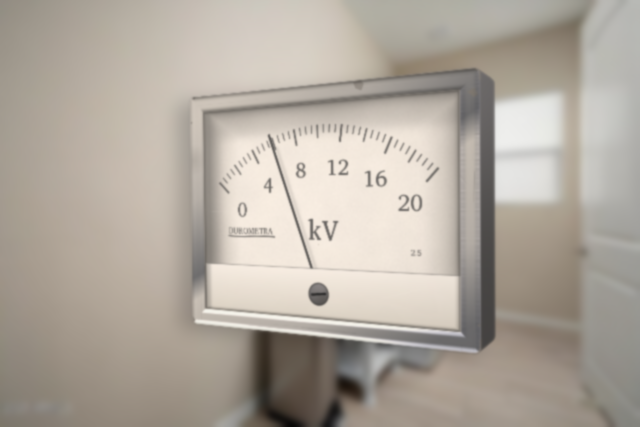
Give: 6 kV
